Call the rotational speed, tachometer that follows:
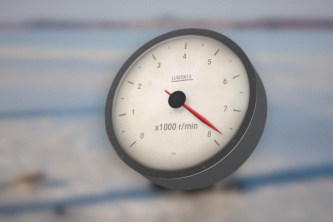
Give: 7750 rpm
